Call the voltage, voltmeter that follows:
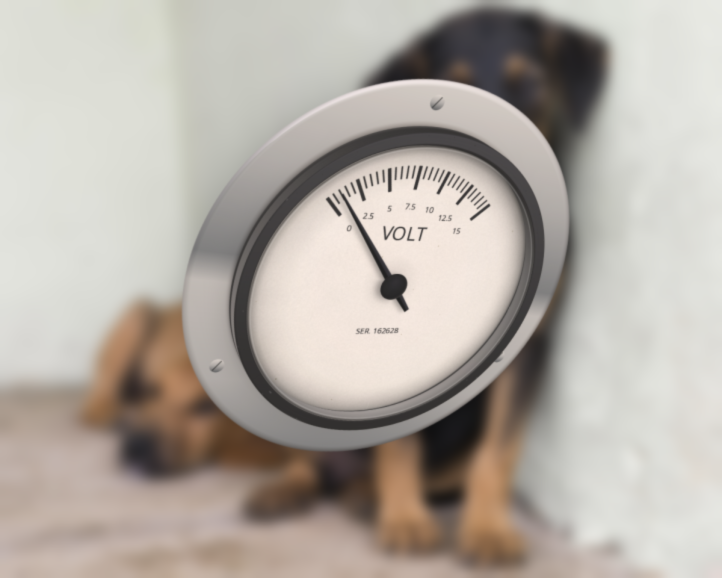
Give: 1 V
